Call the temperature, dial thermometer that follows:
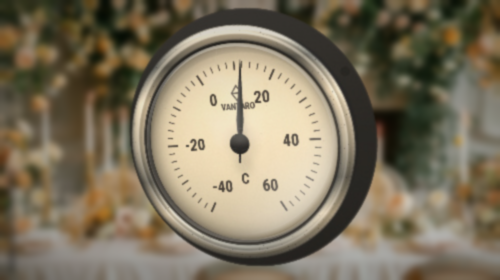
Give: 12 °C
